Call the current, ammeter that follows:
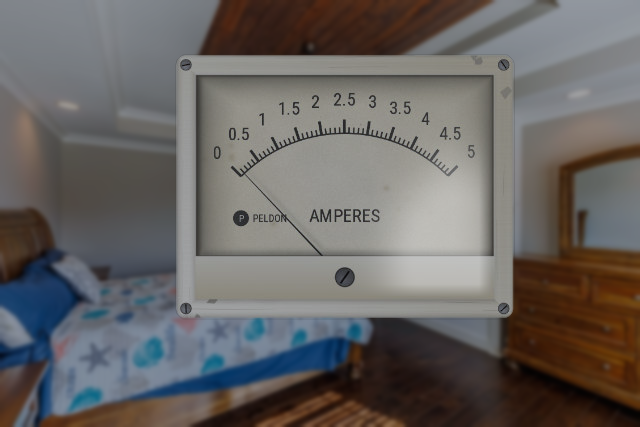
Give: 0.1 A
